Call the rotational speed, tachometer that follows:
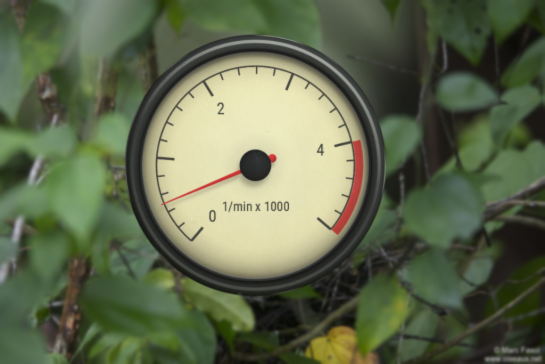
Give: 500 rpm
